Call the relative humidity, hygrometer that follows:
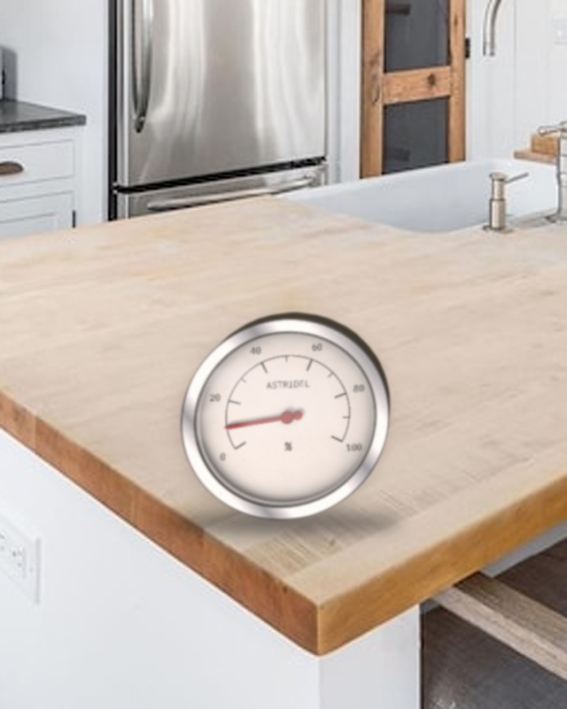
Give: 10 %
